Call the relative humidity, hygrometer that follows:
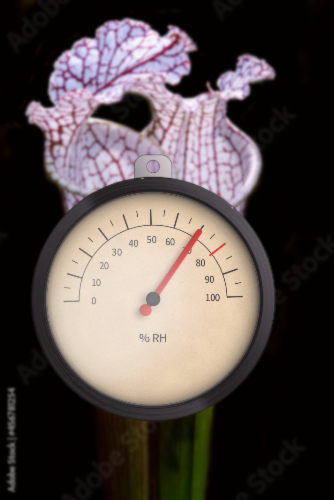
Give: 70 %
